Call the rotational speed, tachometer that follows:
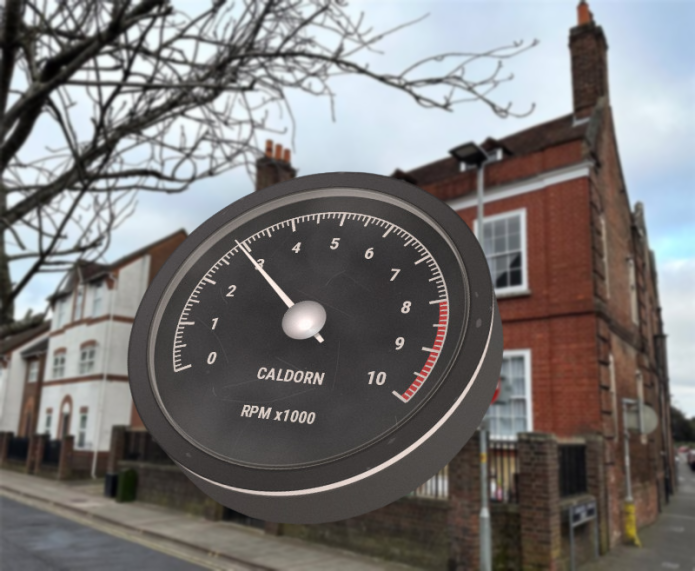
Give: 2900 rpm
